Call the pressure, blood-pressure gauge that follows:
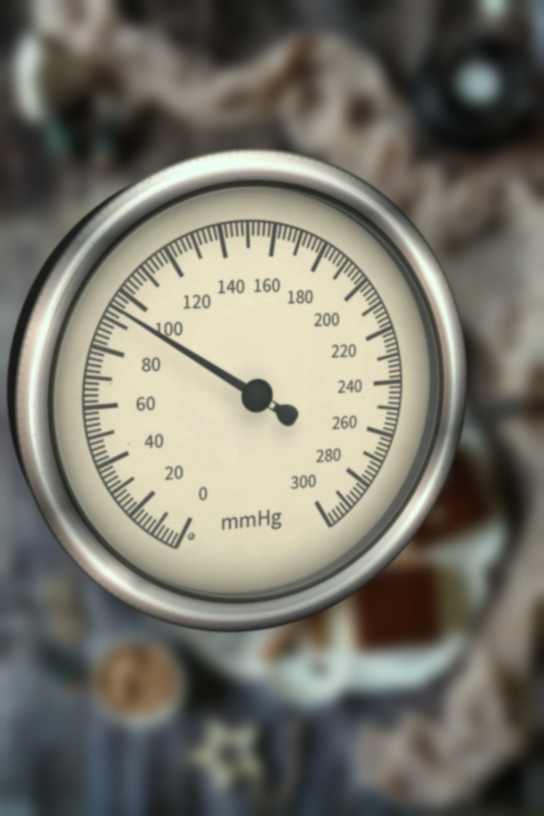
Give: 94 mmHg
